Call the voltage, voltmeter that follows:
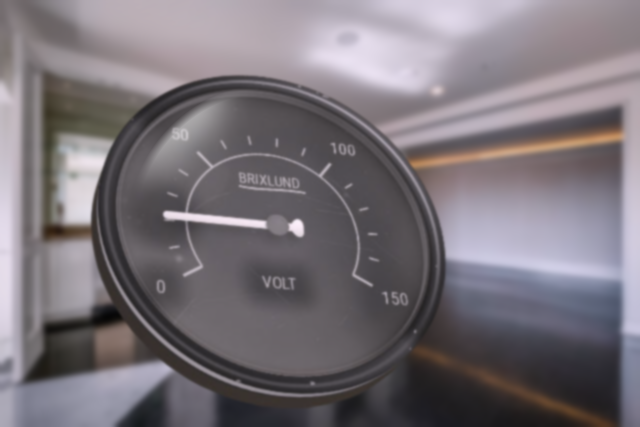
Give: 20 V
